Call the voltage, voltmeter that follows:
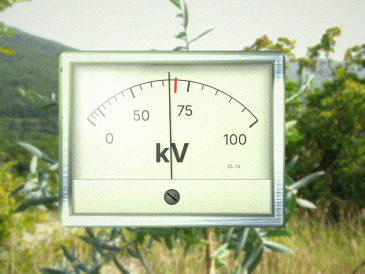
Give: 67.5 kV
